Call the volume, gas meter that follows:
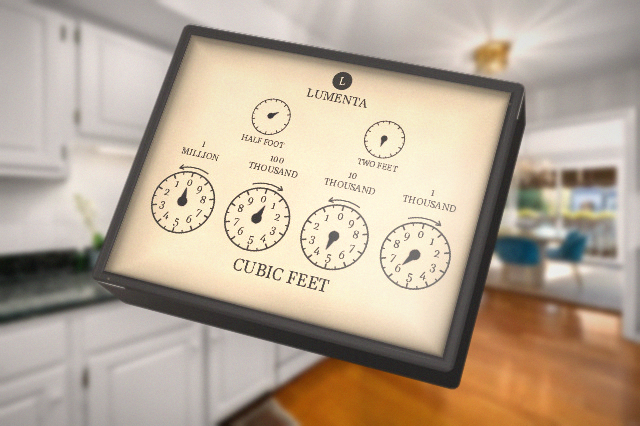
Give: 4600 ft³
